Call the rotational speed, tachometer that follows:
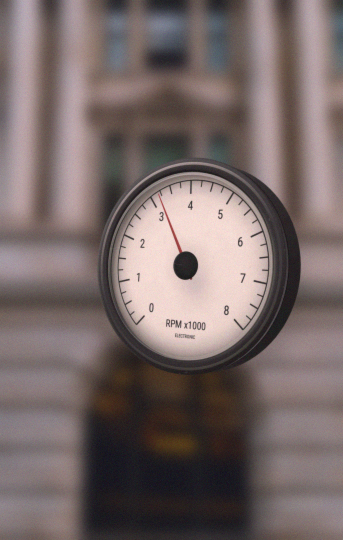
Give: 3250 rpm
